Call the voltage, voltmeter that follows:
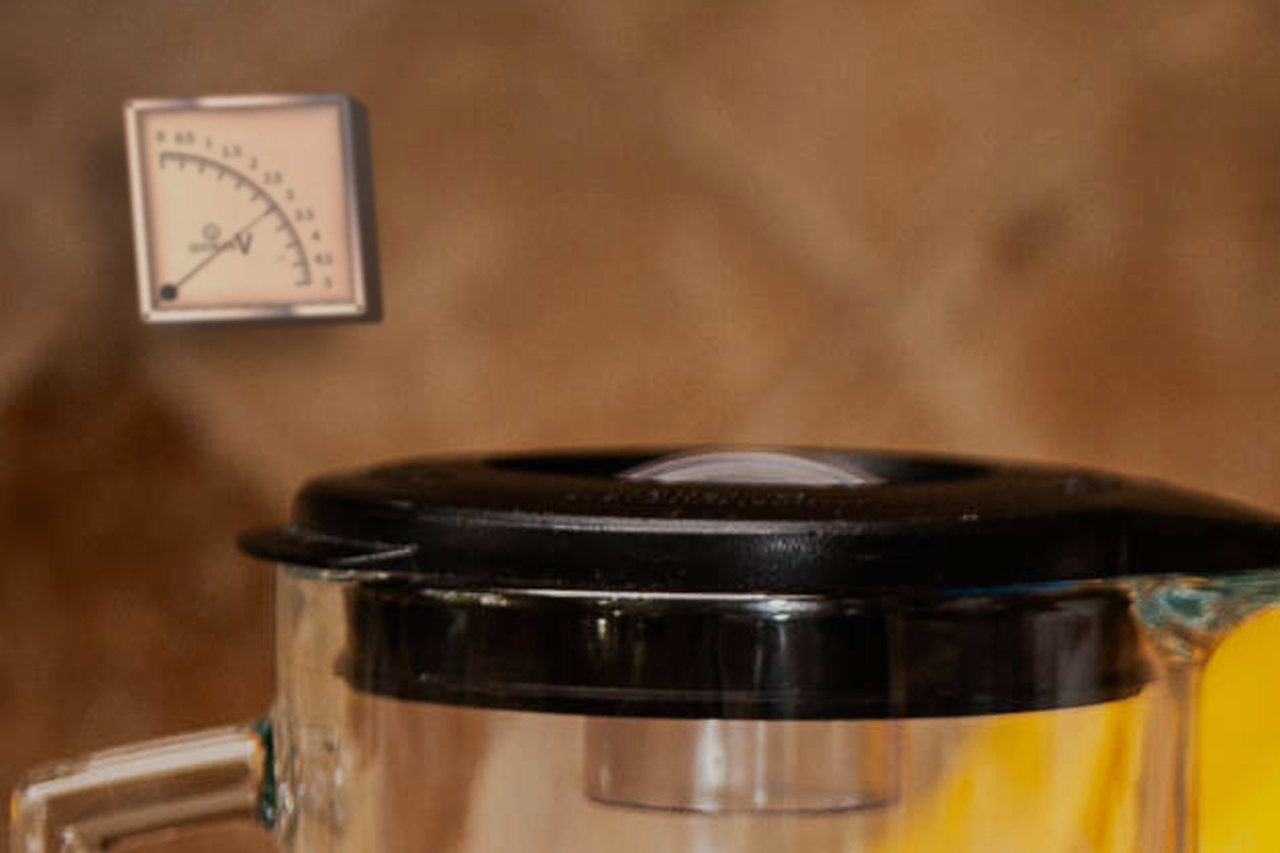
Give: 3 V
